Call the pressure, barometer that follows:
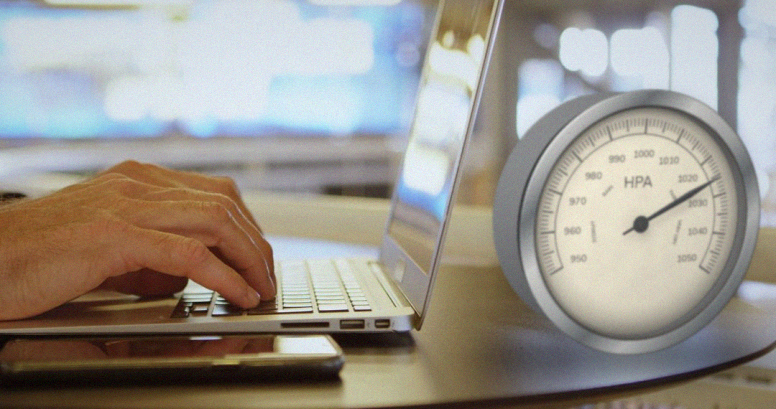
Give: 1025 hPa
